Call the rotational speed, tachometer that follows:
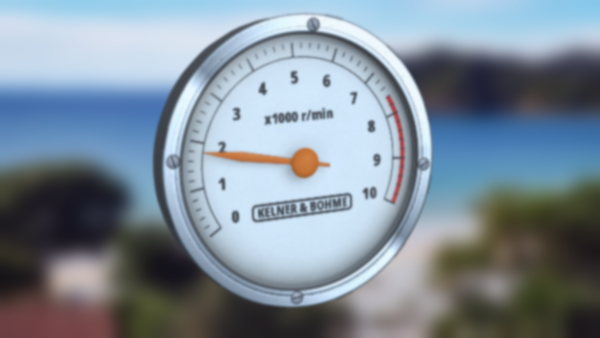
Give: 1800 rpm
